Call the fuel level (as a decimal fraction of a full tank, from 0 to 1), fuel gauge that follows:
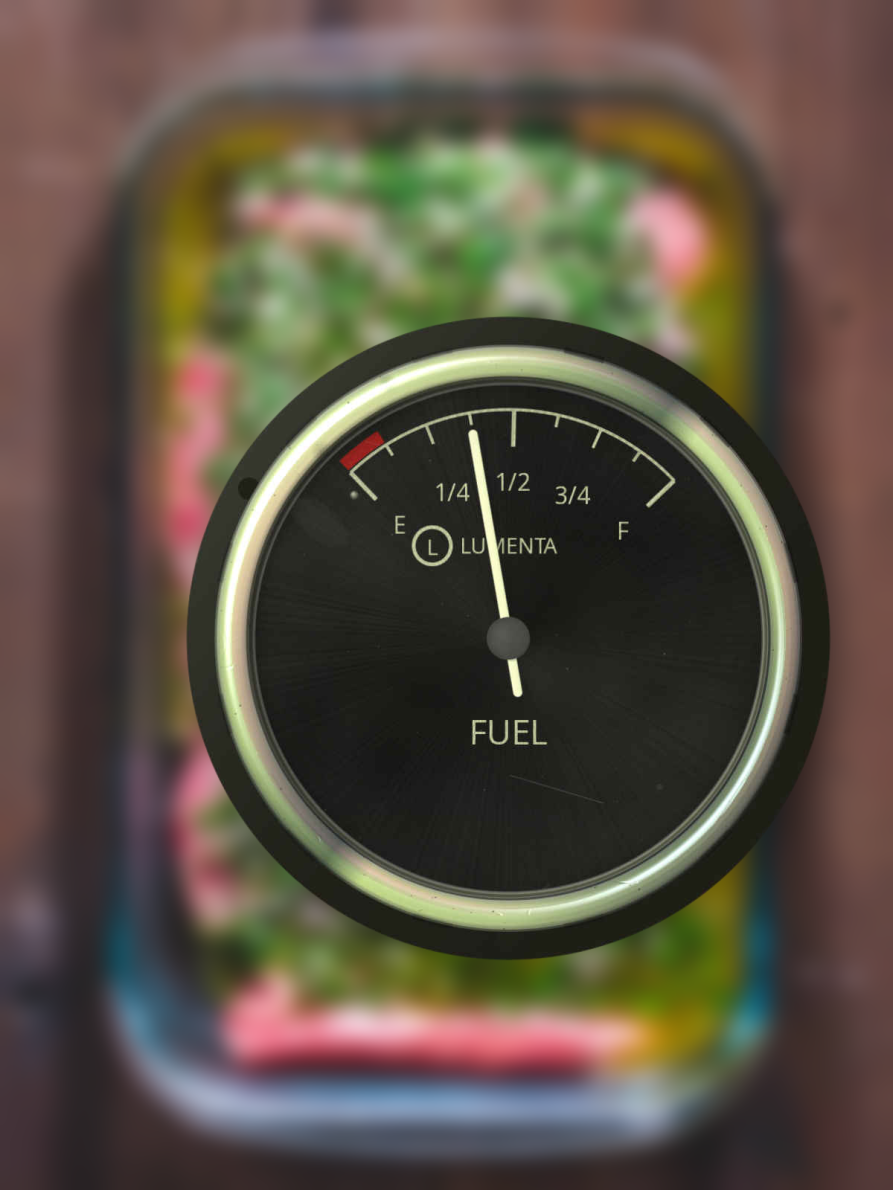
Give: 0.375
